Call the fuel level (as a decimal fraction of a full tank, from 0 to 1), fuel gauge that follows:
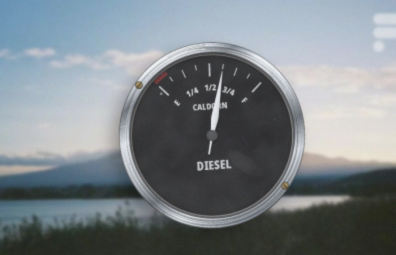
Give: 0.625
